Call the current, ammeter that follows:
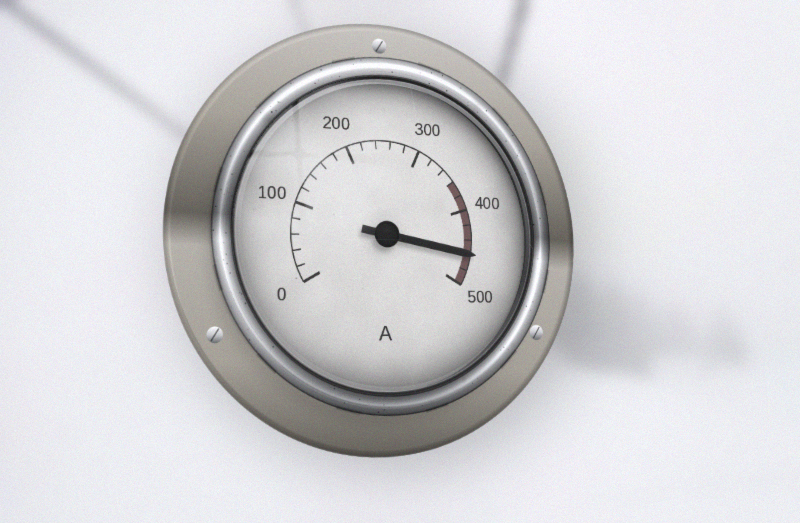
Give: 460 A
